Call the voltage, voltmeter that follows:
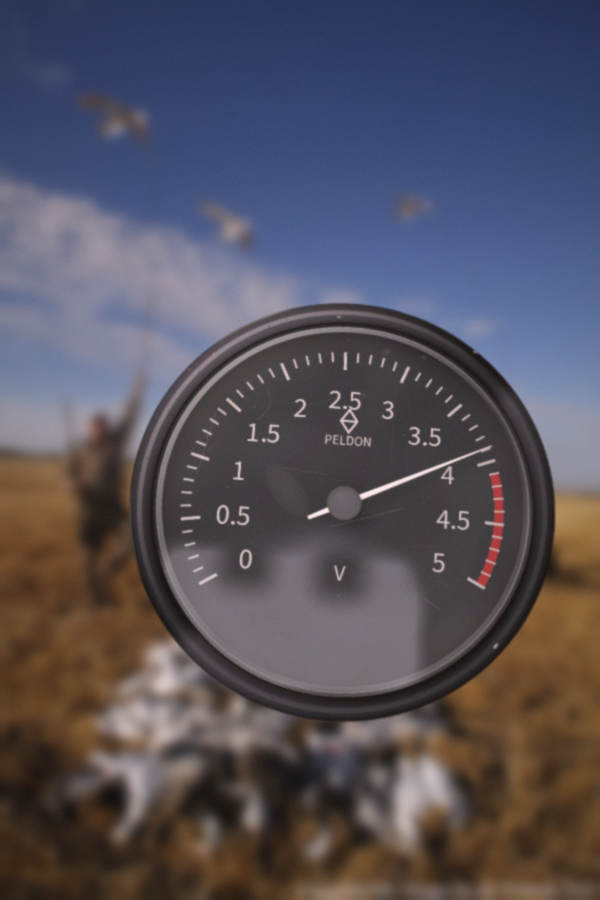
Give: 3.9 V
